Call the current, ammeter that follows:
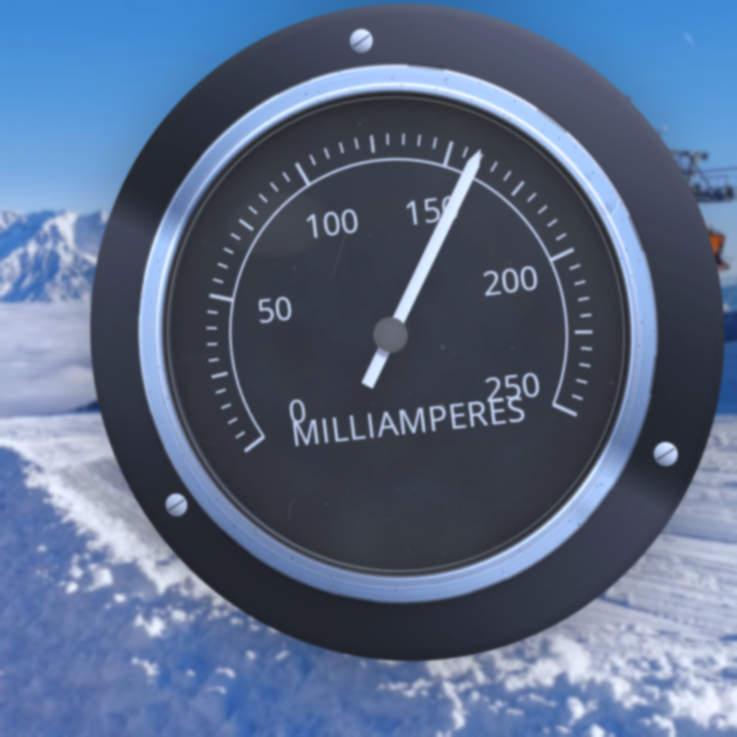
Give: 160 mA
